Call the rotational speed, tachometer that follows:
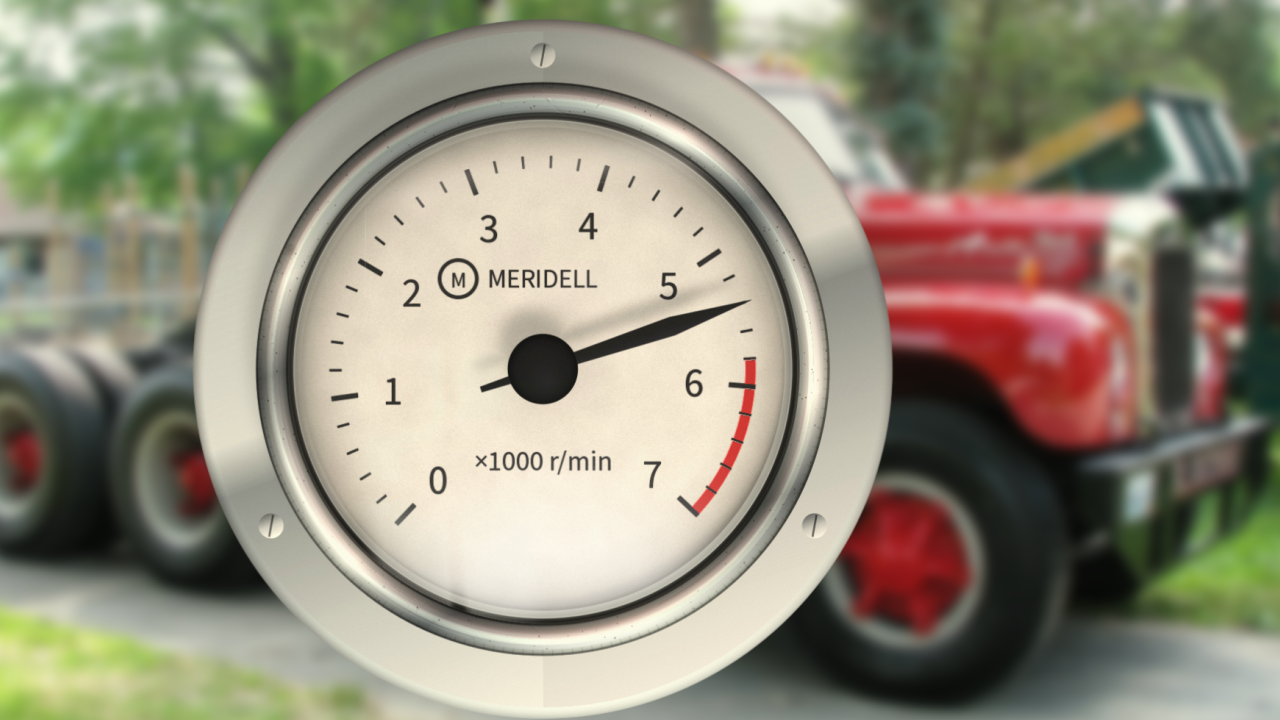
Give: 5400 rpm
